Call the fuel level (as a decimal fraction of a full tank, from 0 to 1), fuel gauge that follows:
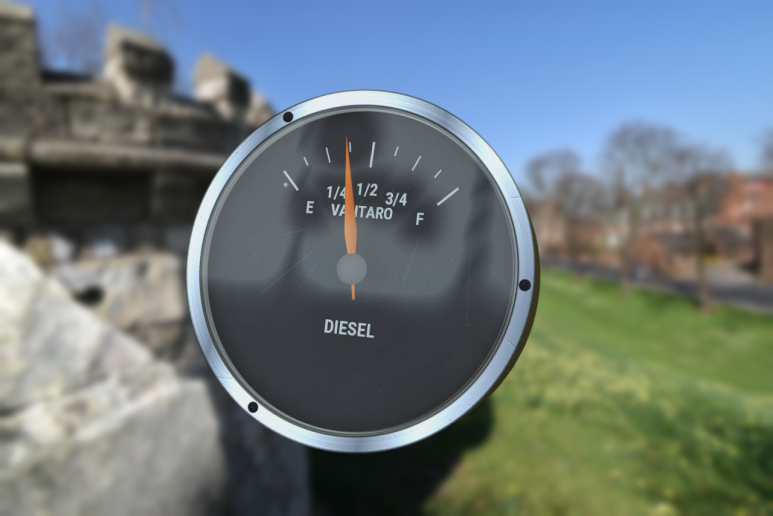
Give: 0.375
